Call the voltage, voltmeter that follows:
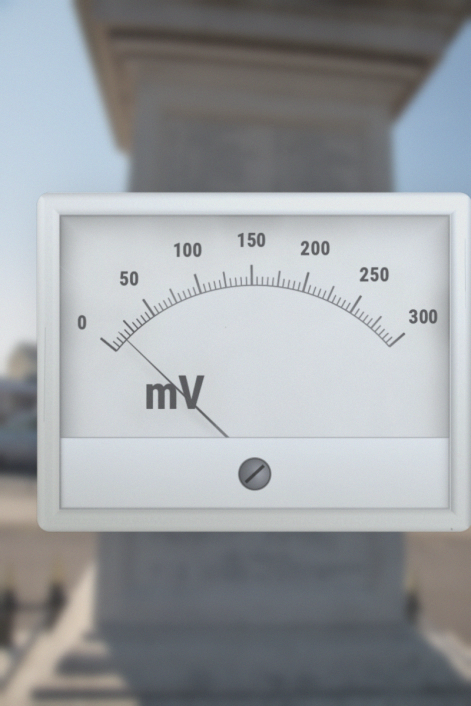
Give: 15 mV
